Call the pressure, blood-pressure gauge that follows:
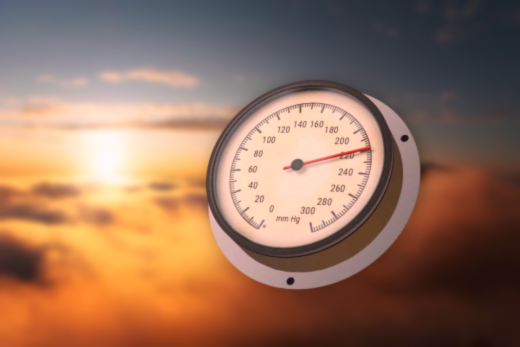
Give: 220 mmHg
